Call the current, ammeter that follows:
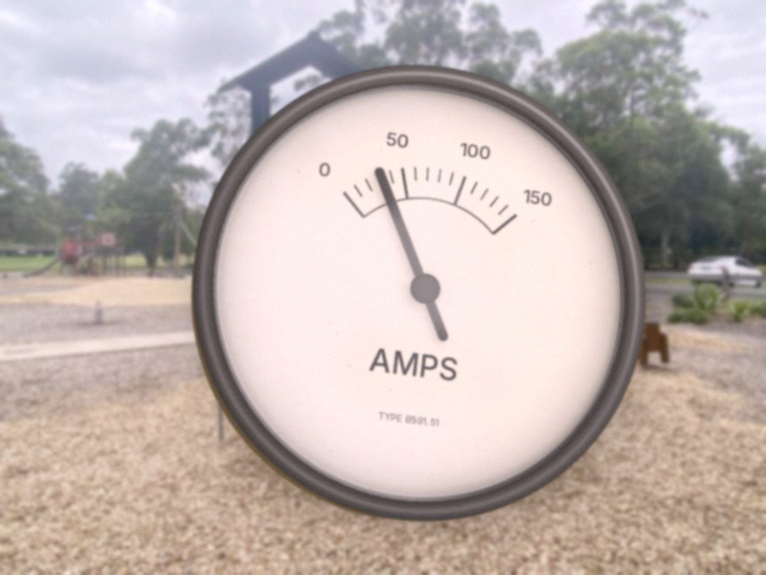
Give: 30 A
